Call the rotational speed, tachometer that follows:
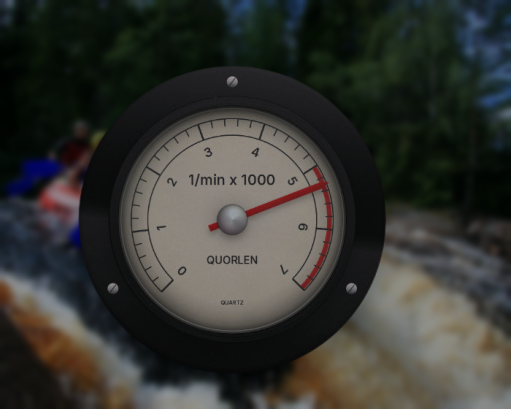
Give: 5300 rpm
